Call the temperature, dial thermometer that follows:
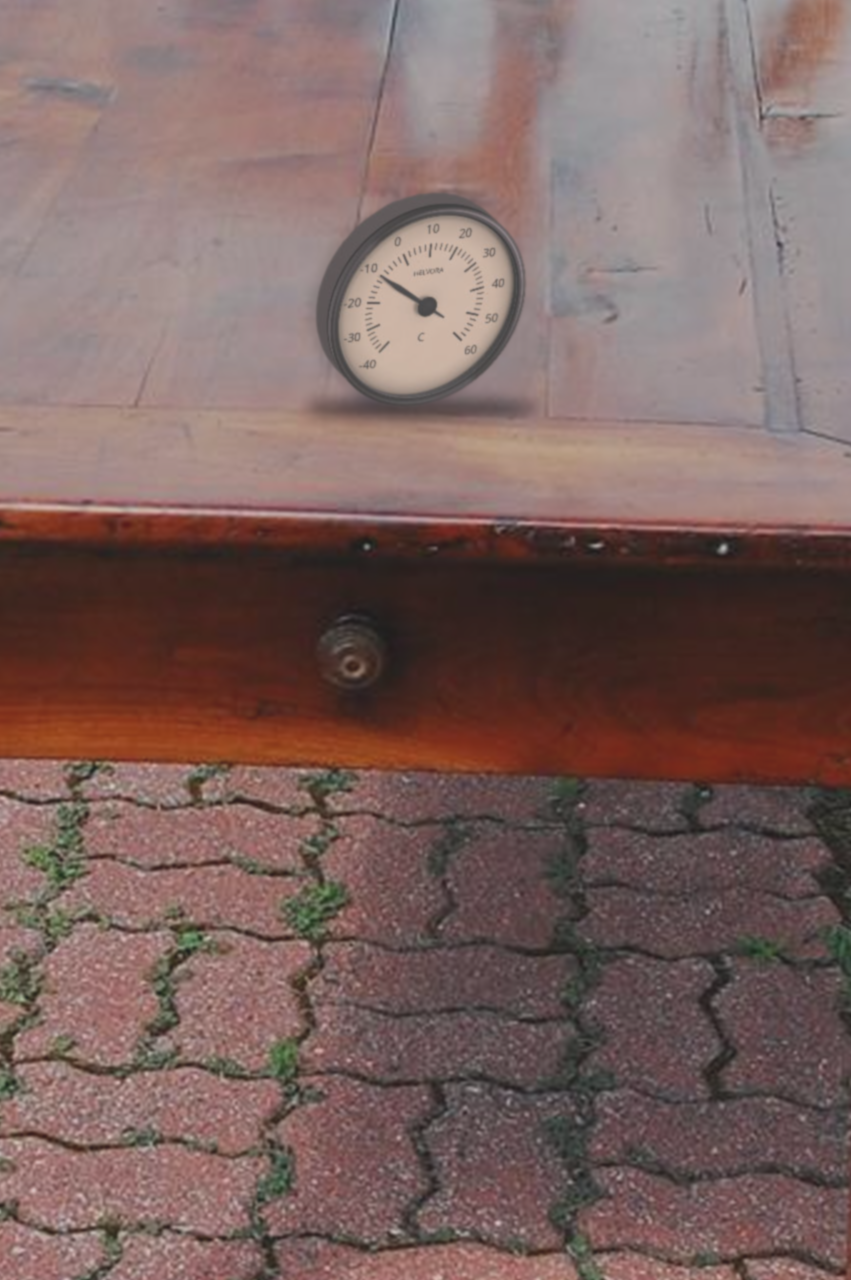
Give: -10 °C
